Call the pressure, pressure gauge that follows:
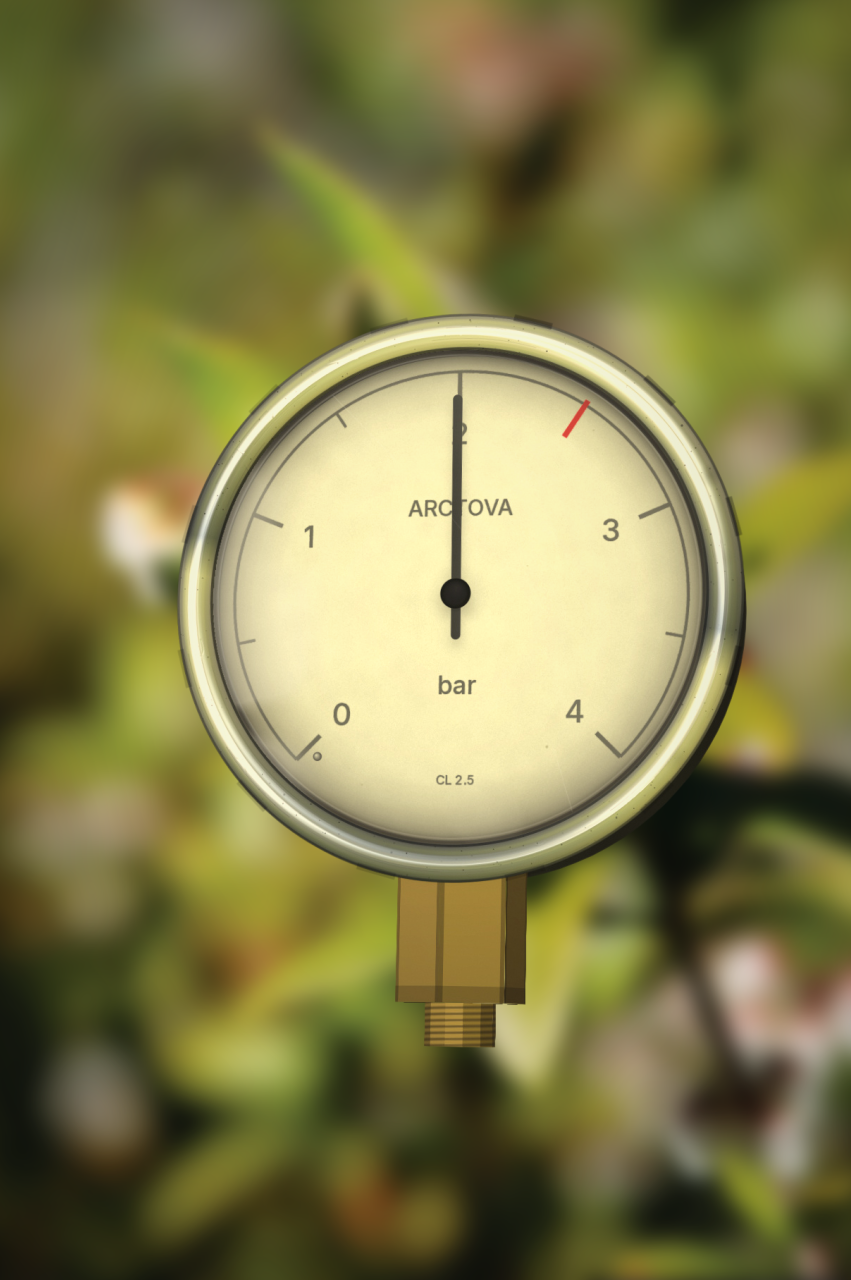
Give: 2 bar
